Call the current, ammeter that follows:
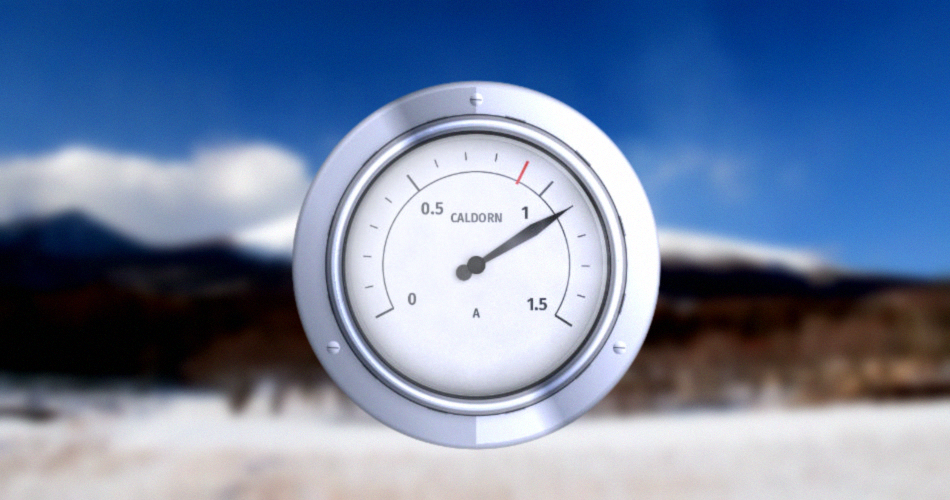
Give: 1.1 A
